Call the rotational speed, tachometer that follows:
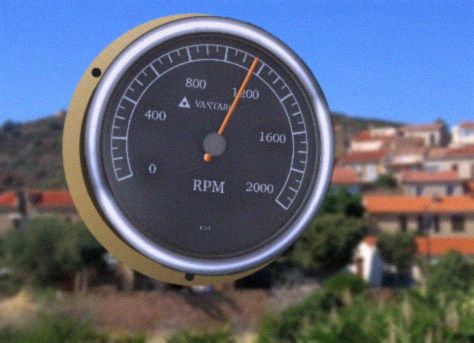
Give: 1150 rpm
